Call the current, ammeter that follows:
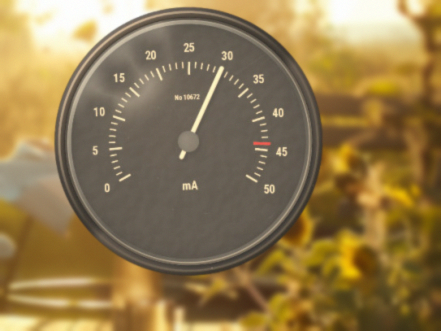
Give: 30 mA
